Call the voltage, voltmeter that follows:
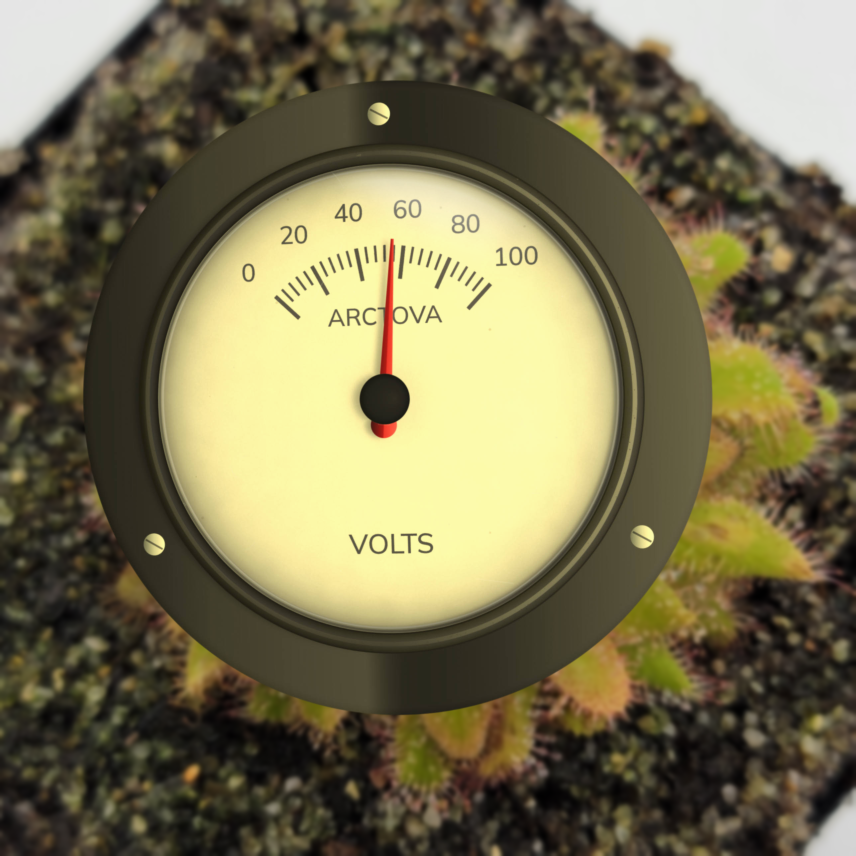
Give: 56 V
